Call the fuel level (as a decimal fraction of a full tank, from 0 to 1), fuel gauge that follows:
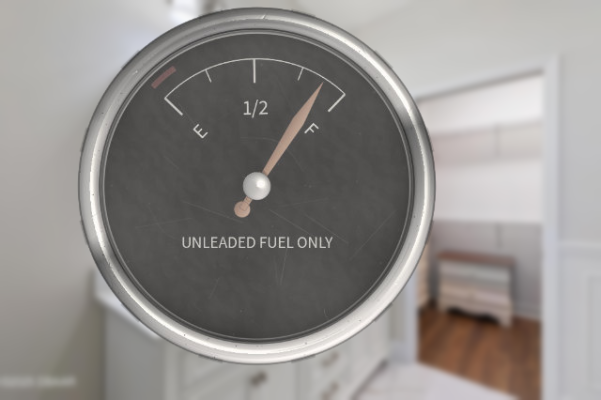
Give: 0.875
